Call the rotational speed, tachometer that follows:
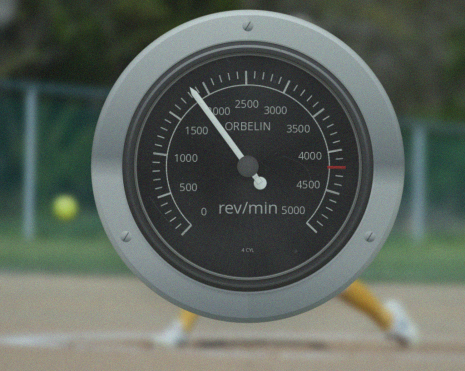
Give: 1850 rpm
